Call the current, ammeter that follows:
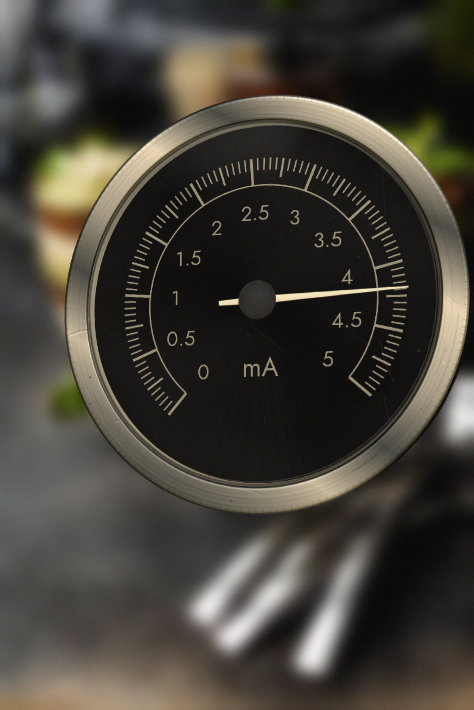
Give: 4.2 mA
